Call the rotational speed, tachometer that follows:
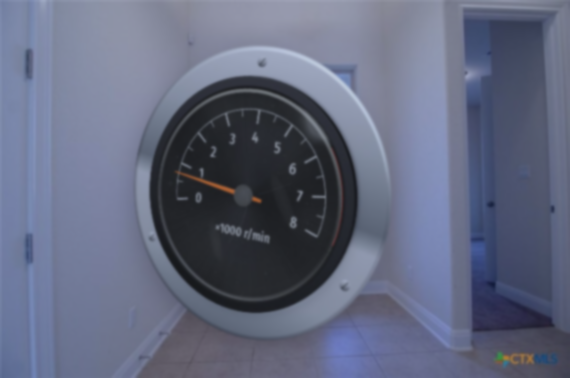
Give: 750 rpm
